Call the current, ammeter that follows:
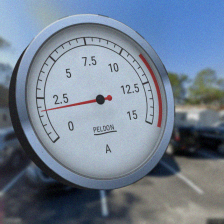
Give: 1.75 A
